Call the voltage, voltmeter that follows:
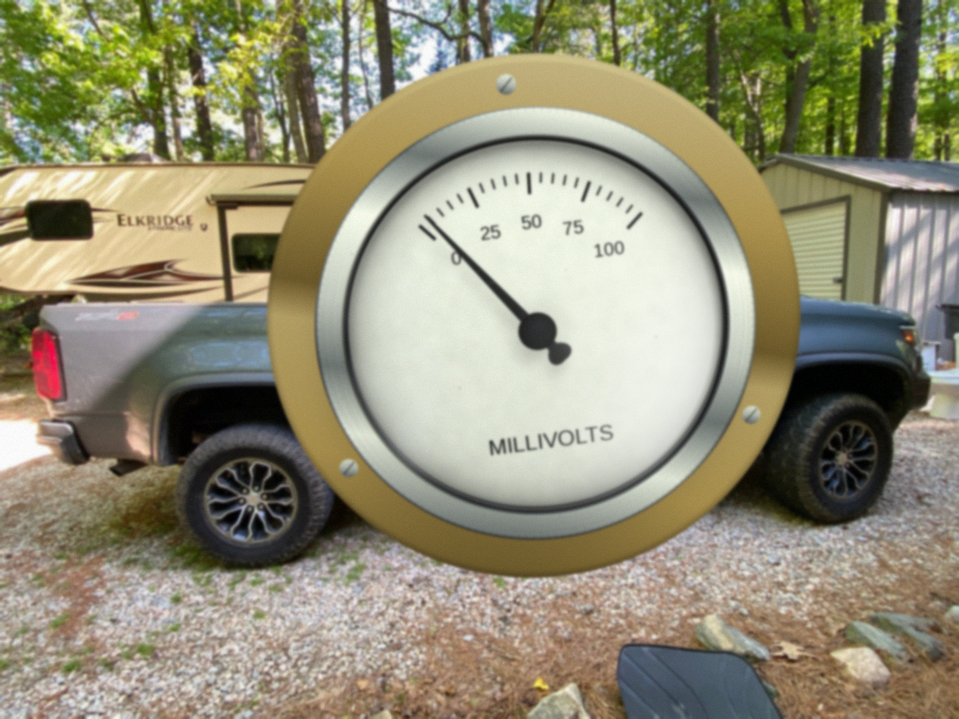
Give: 5 mV
